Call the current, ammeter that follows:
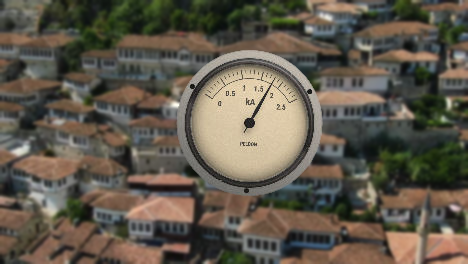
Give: 1.8 kA
